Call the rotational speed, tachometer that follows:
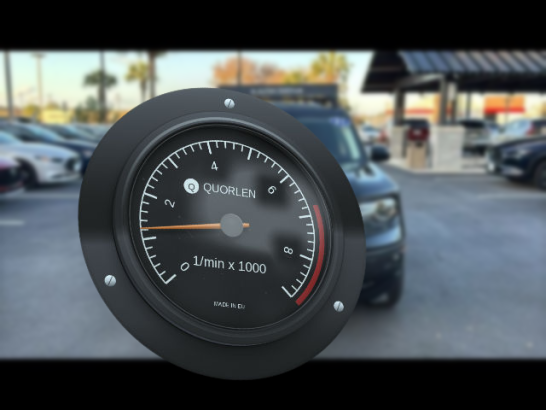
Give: 1200 rpm
